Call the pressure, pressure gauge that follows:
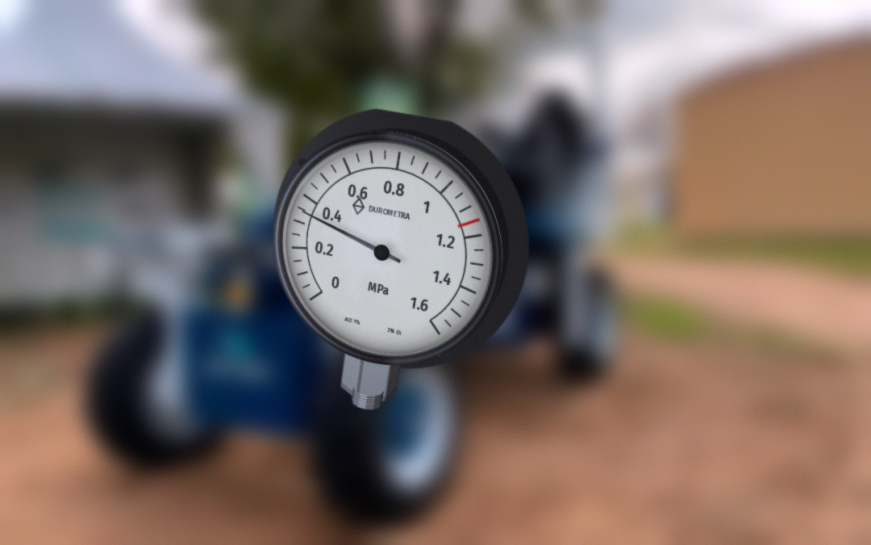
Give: 0.35 MPa
